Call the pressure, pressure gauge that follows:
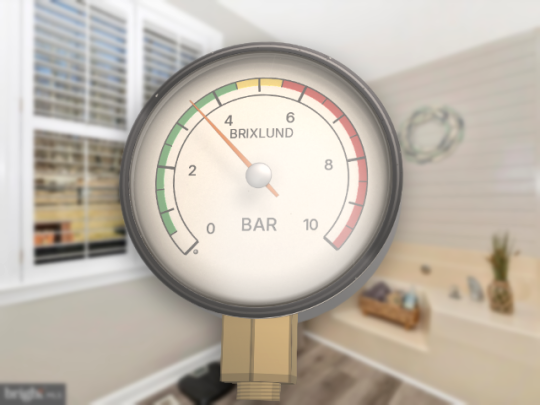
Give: 3.5 bar
